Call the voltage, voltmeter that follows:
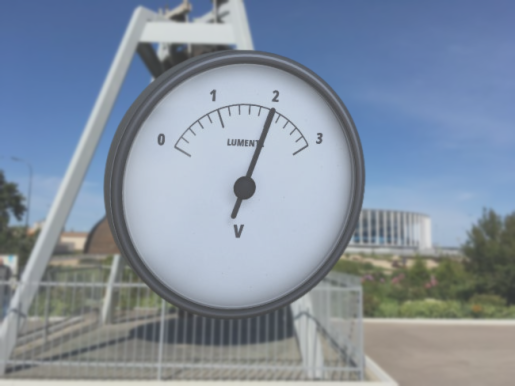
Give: 2 V
